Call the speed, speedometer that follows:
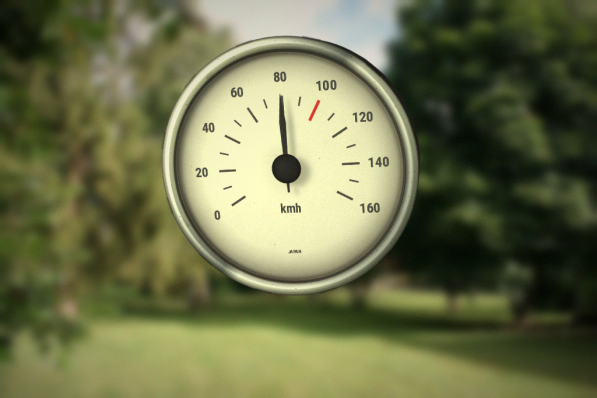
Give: 80 km/h
